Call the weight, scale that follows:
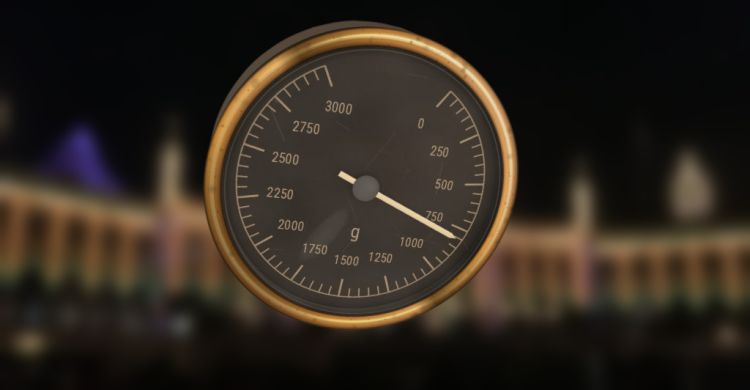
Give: 800 g
